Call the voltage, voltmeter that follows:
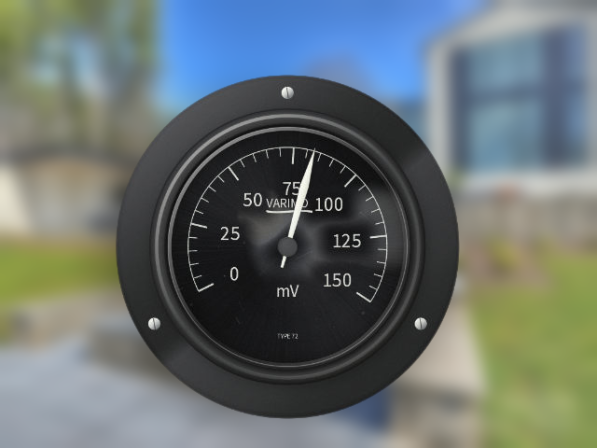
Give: 82.5 mV
